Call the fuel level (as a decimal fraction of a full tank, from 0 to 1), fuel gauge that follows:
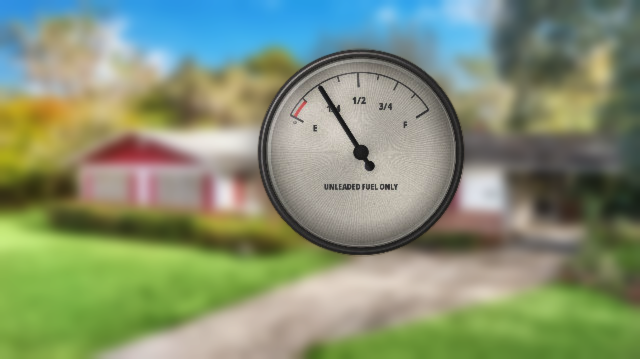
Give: 0.25
